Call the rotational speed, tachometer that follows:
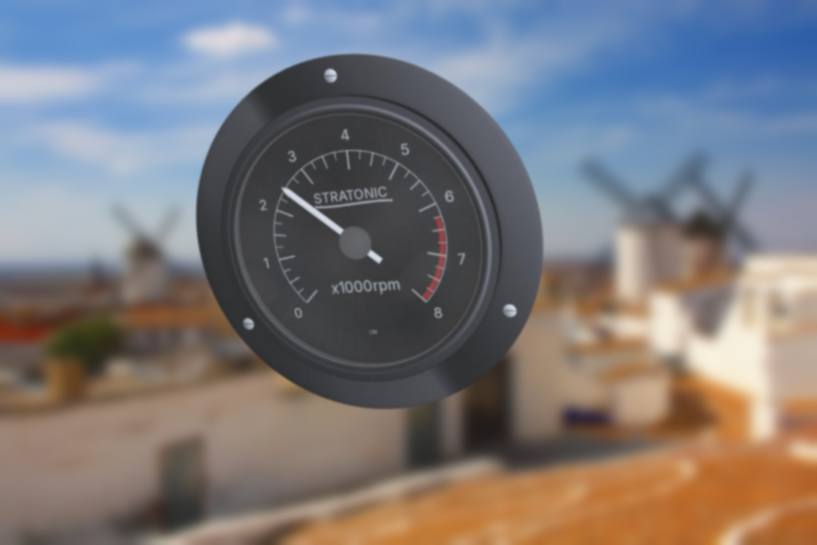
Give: 2500 rpm
